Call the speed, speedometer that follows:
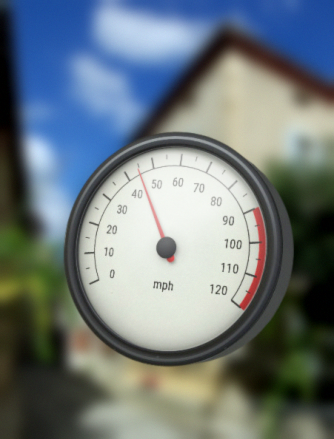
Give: 45 mph
